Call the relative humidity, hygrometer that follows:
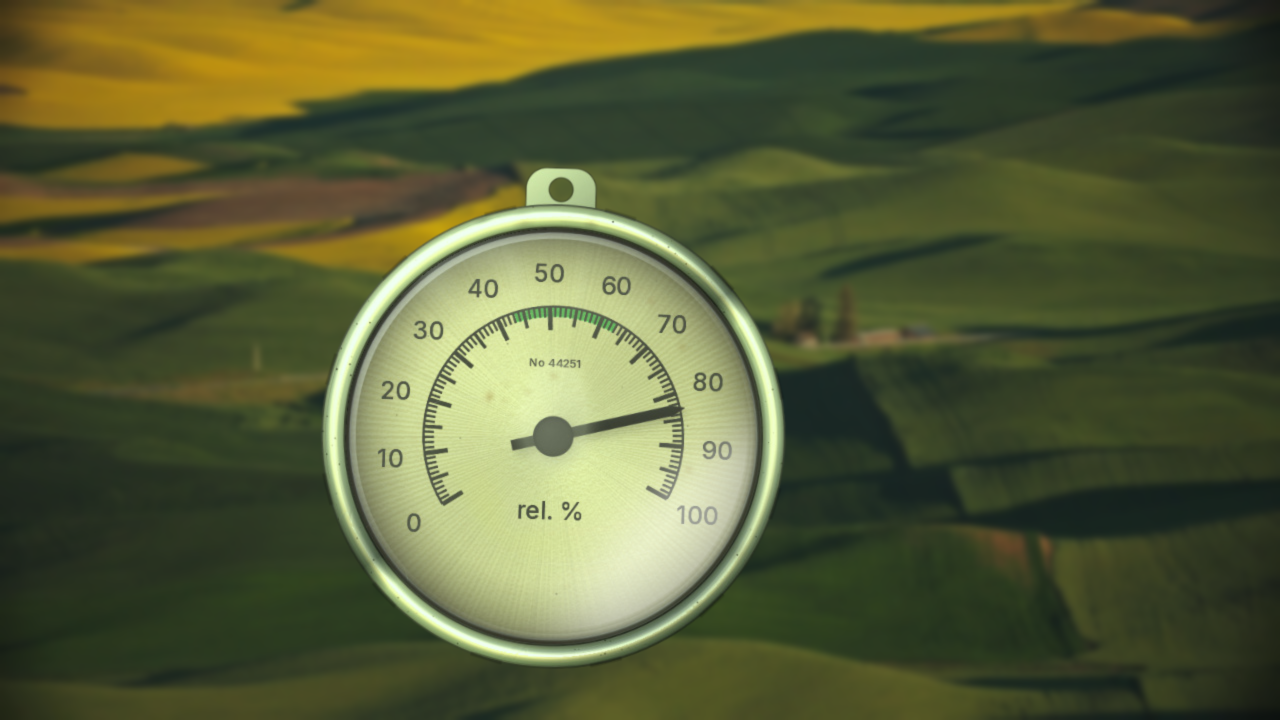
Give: 83 %
